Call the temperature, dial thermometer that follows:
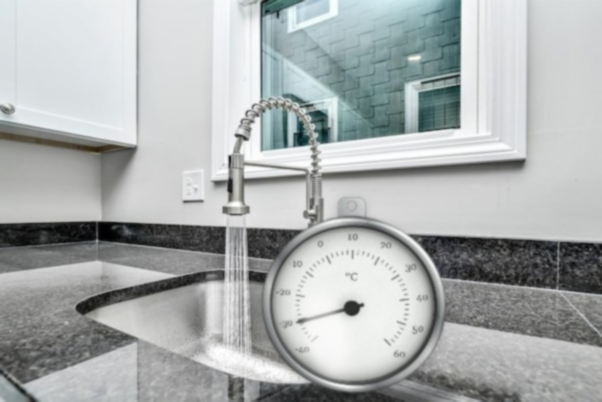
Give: -30 °C
